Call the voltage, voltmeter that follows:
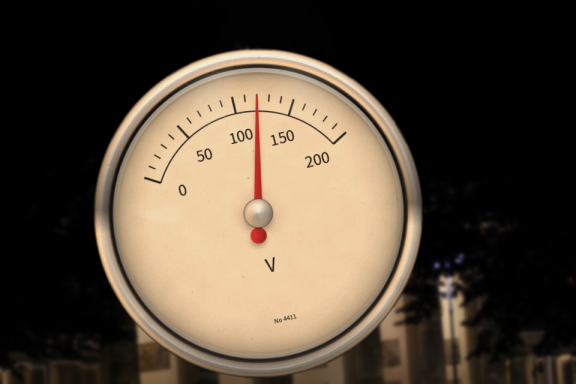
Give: 120 V
